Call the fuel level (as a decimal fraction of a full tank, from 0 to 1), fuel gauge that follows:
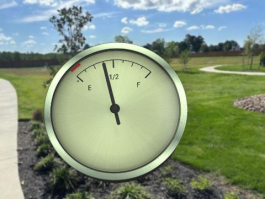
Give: 0.375
